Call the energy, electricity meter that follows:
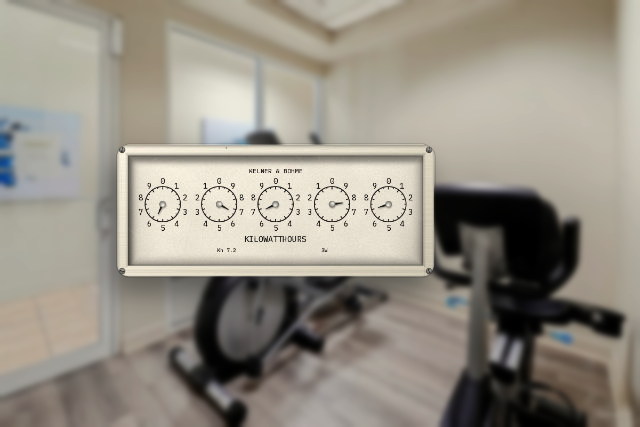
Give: 56677 kWh
